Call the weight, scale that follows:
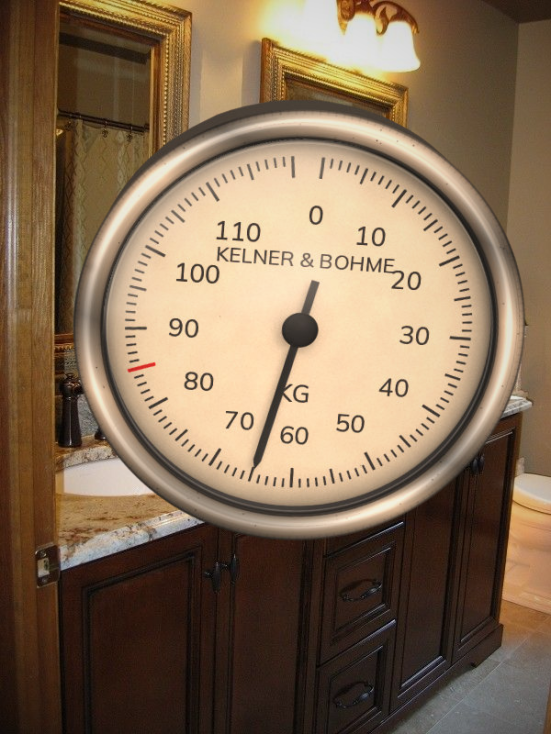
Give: 65 kg
